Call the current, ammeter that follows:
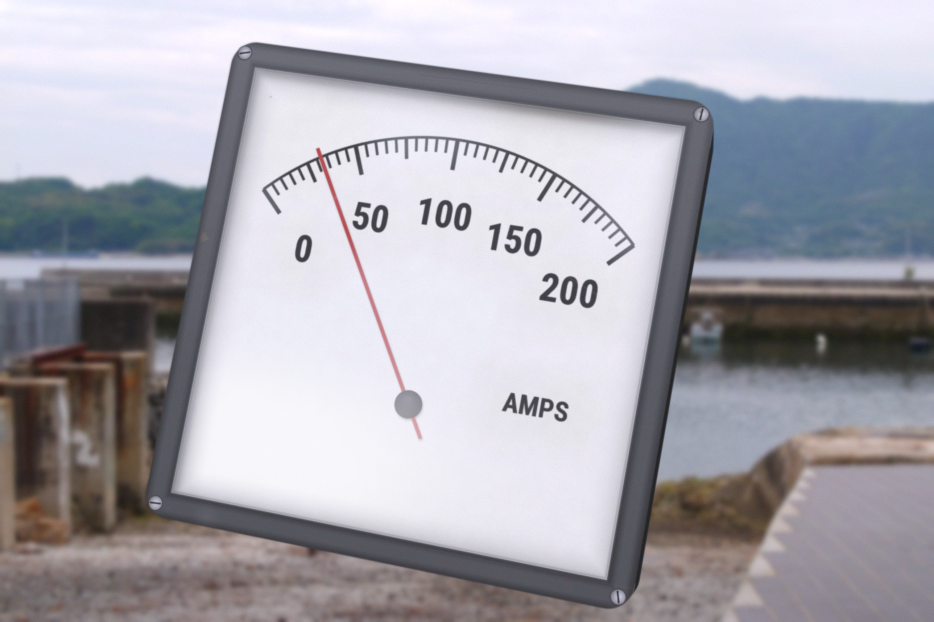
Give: 32.5 A
